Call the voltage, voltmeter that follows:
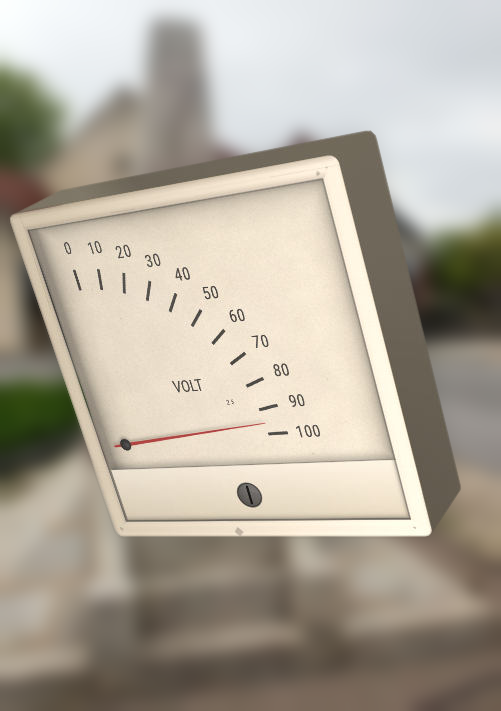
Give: 95 V
